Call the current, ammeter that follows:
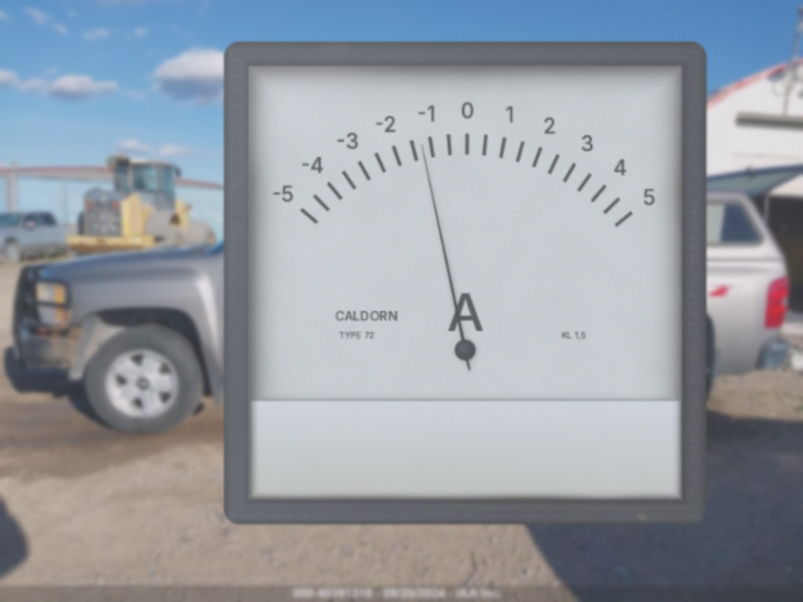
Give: -1.25 A
